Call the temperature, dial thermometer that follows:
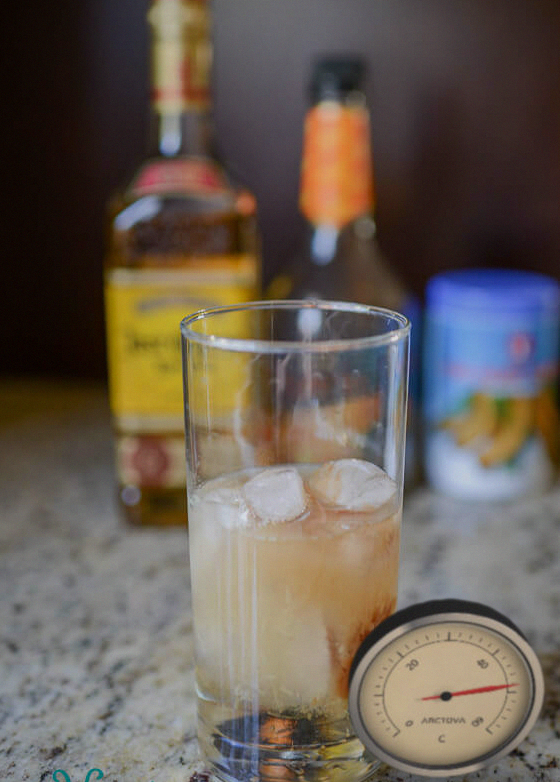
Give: 48 °C
